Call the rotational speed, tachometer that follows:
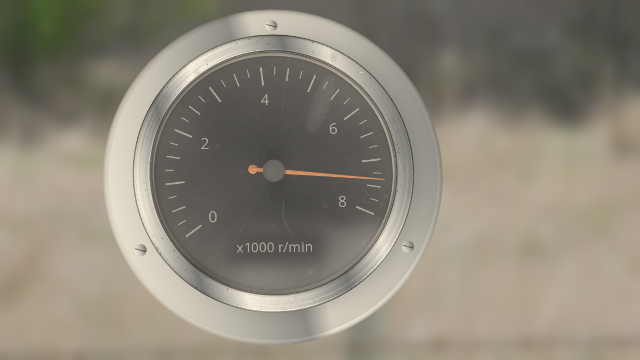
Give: 7375 rpm
